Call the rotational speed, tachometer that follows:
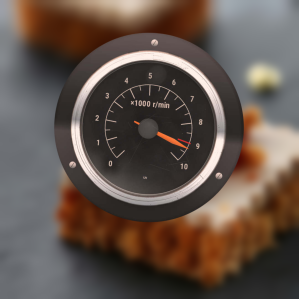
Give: 9250 rpm
